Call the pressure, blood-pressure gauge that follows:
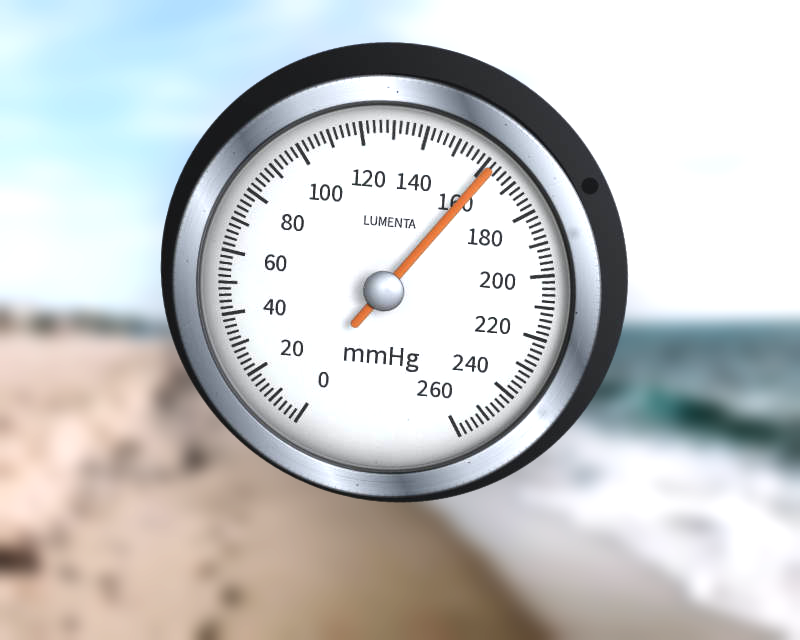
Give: 162 mmHg
